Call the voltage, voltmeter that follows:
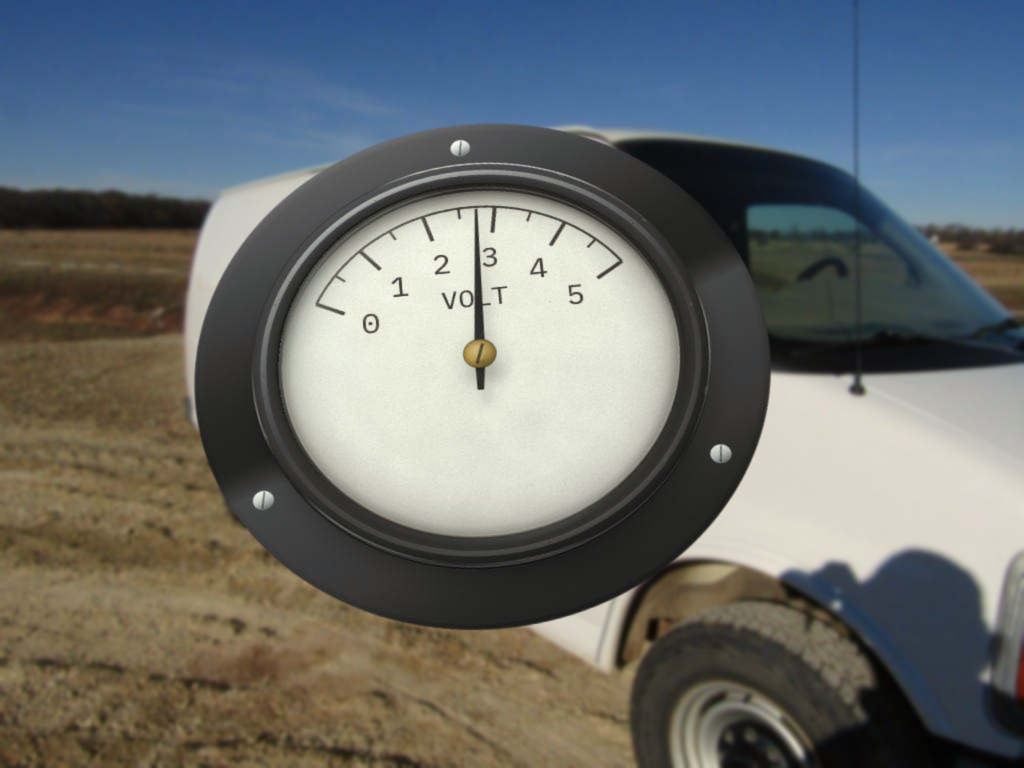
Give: 2.75 V
